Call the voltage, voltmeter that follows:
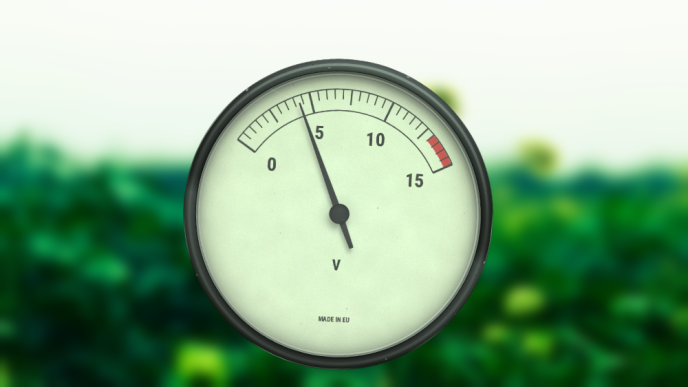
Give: 4.25 V
